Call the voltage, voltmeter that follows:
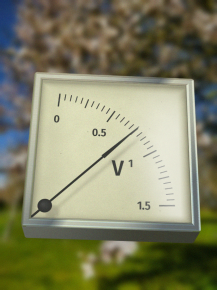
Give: 0.75 V
